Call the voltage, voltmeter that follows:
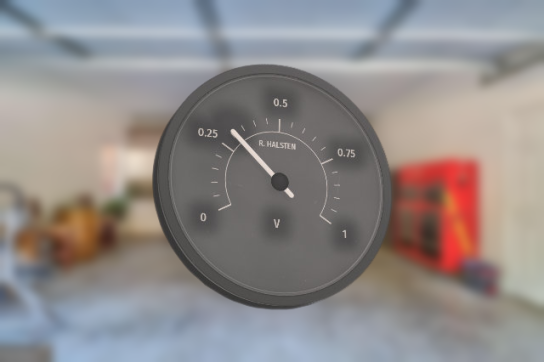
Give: 0.3 V
